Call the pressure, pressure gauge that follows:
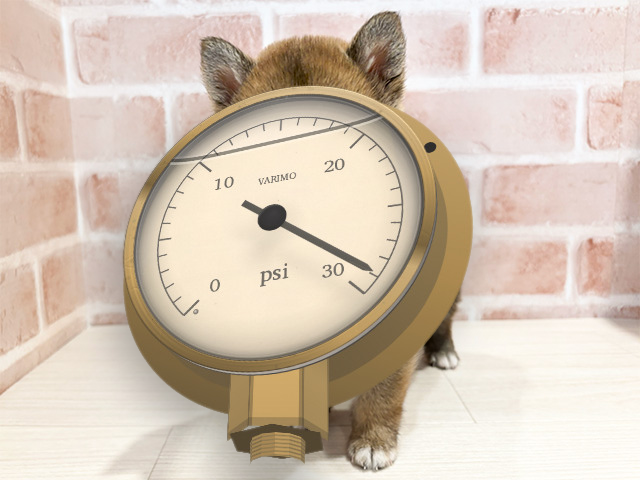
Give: 29 psi
